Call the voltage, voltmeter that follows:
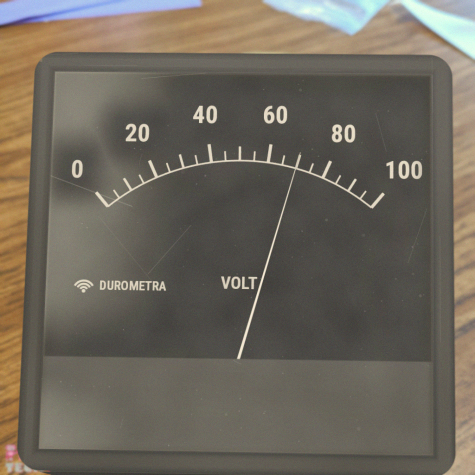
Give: 70 V
